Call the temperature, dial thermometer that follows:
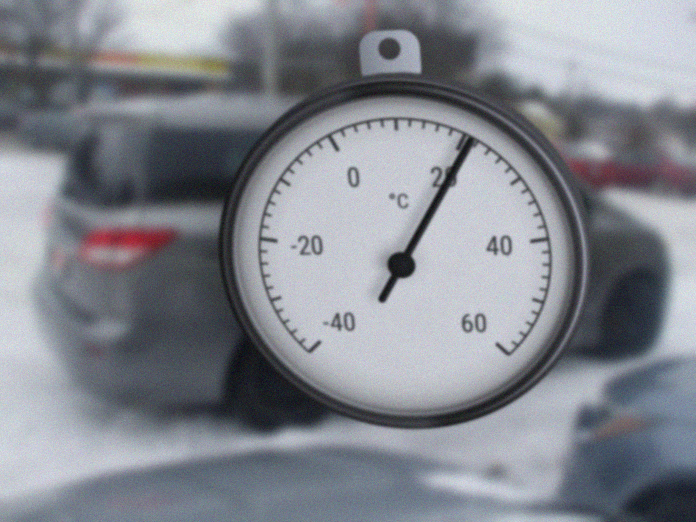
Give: 21 °C
